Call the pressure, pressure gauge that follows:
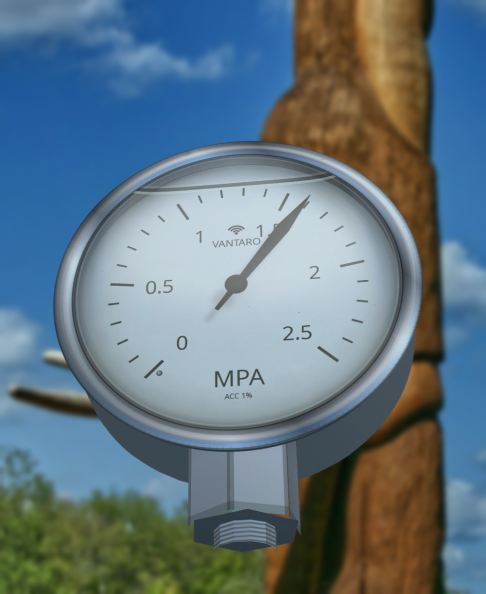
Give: 1.6 MPa
